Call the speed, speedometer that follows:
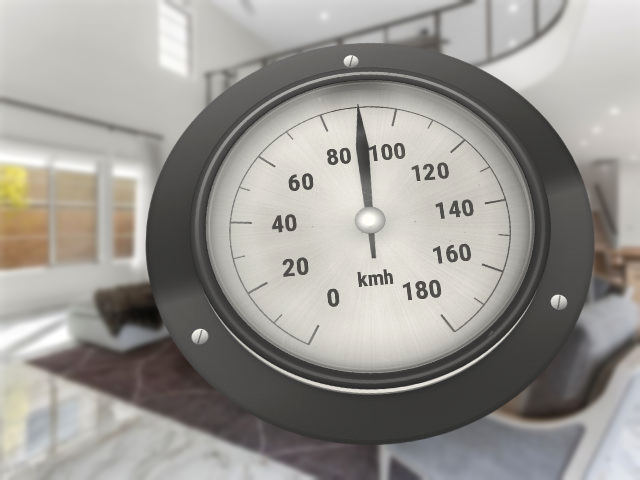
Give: 90 km/h
